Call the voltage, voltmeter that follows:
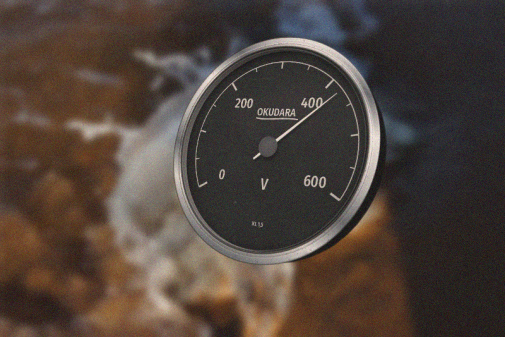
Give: 425 V
